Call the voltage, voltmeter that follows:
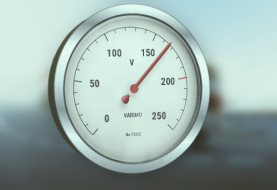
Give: 165 V
